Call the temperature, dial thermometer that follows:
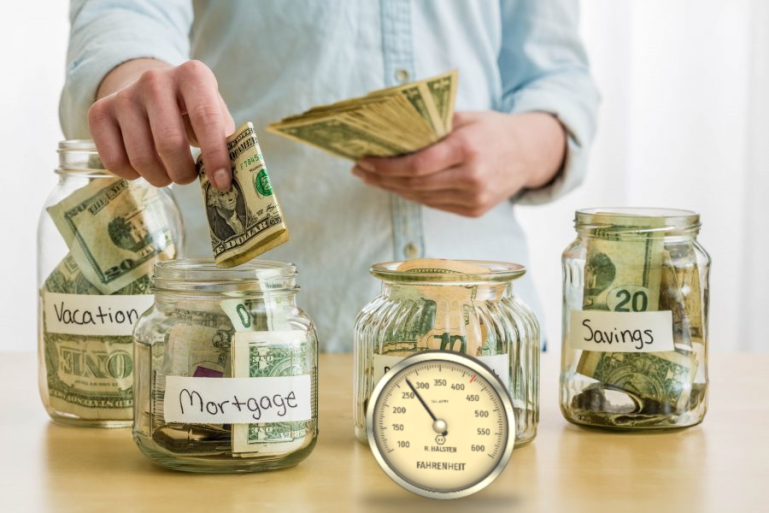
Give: 275 °F
